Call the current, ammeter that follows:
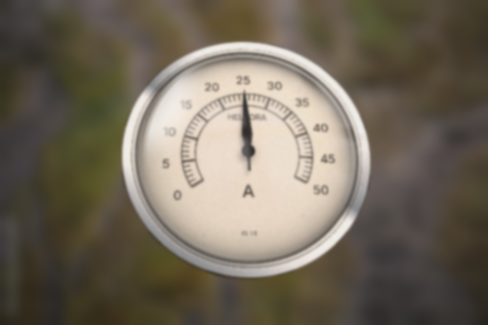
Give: 25 A
